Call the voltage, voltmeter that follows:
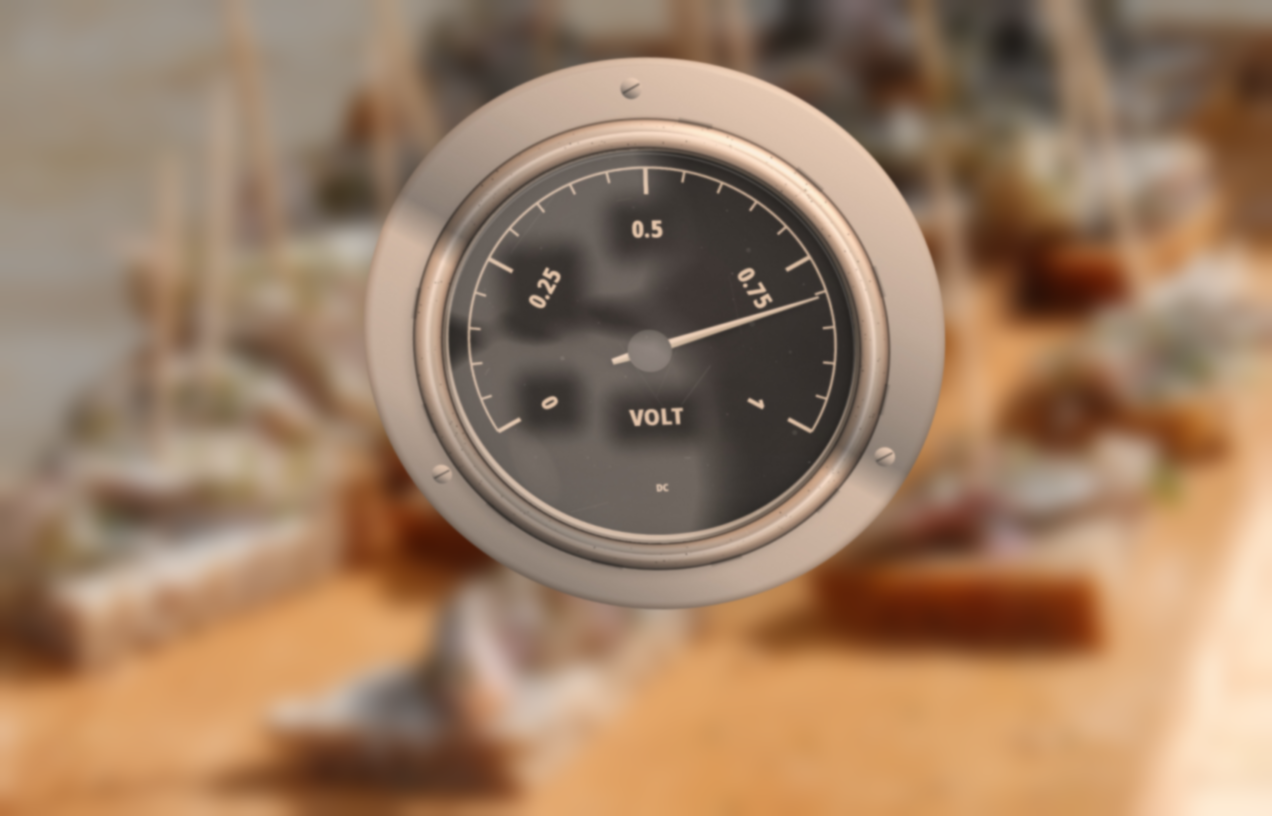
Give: 0.8 V
